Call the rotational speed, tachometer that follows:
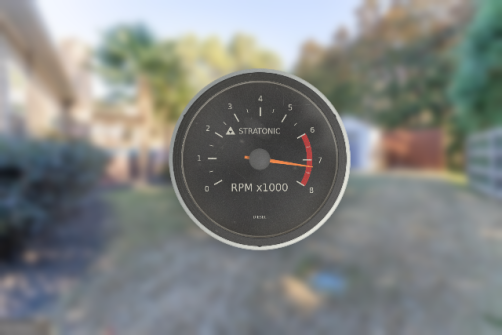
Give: 7250 rpm
